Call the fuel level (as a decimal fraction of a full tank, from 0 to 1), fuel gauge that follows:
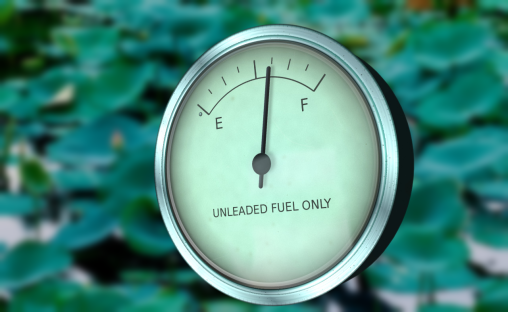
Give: 0.625
